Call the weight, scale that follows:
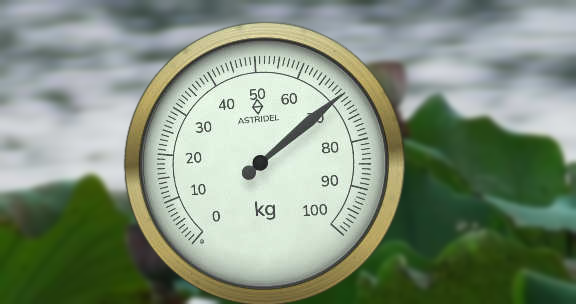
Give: 70 kg
